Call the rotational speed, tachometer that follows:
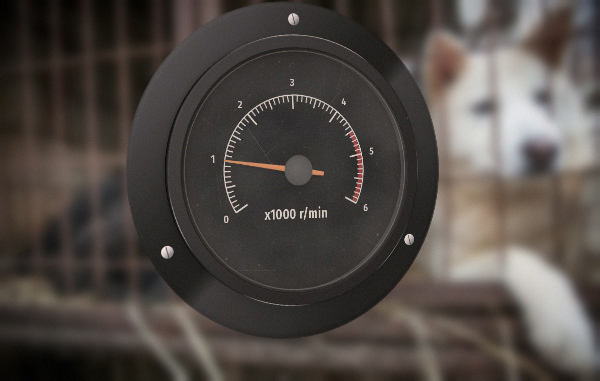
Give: 1000 rpm
